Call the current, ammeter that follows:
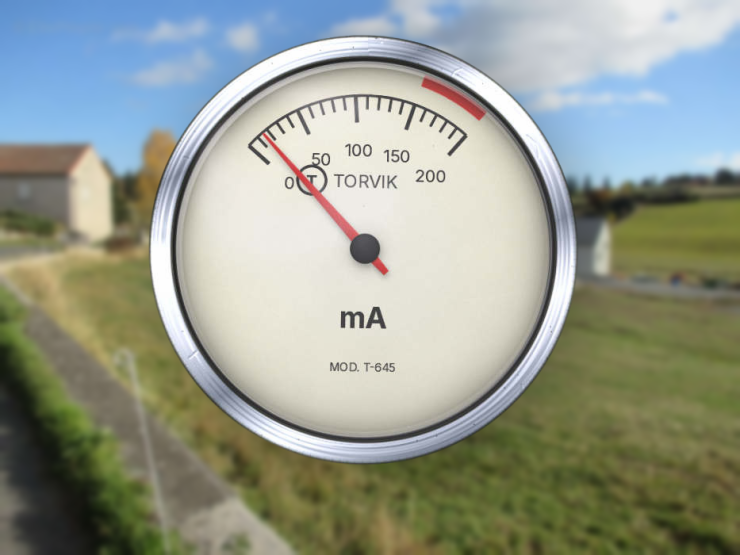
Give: 15 mA
